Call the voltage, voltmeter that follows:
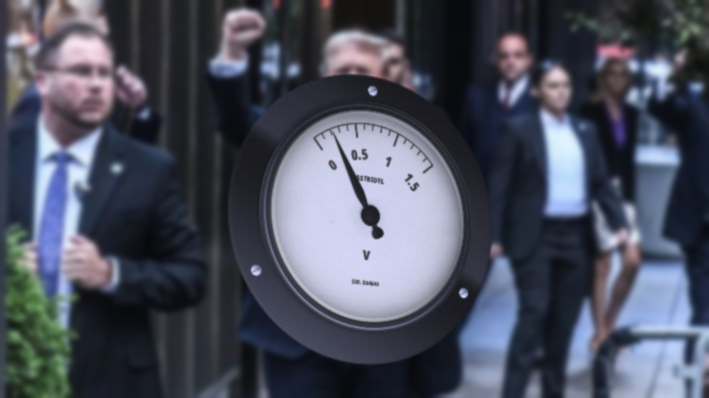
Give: 0.2 V
